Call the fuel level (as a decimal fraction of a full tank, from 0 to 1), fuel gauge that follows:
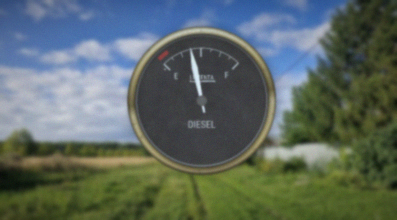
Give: 0.375
